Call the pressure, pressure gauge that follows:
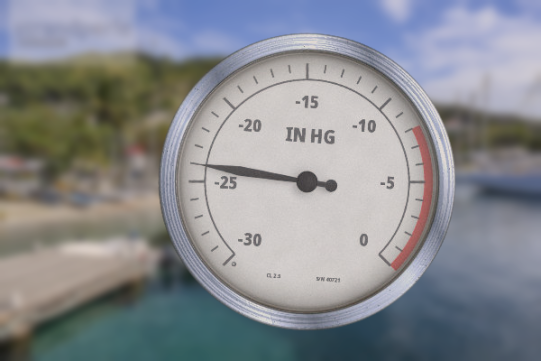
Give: -24 inHg
